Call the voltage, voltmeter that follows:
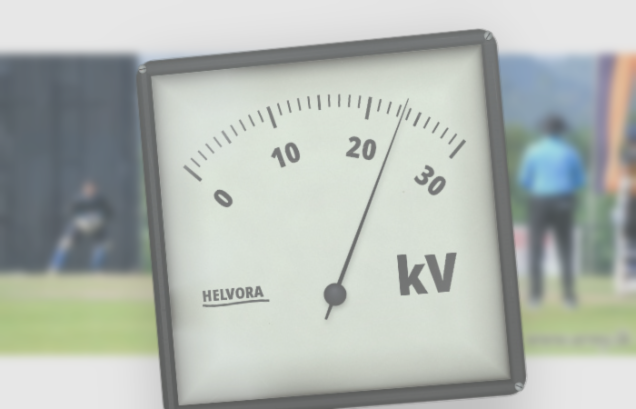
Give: 23.5 kV
